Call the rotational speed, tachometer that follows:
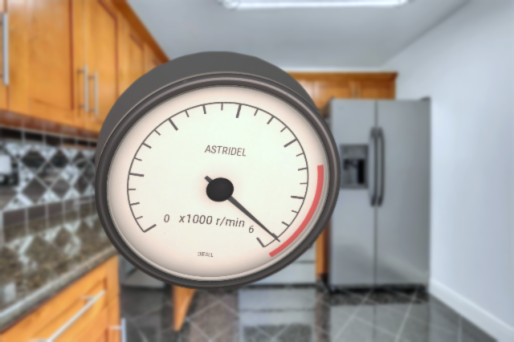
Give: 5750 rpm
